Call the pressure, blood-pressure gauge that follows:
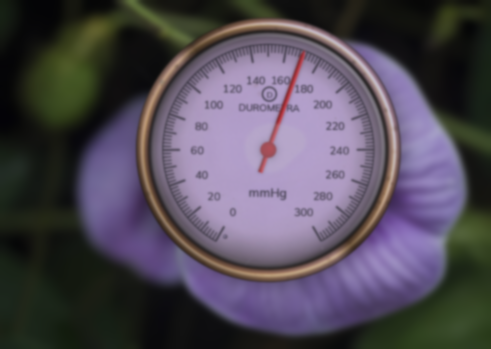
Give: 170 mmHg
